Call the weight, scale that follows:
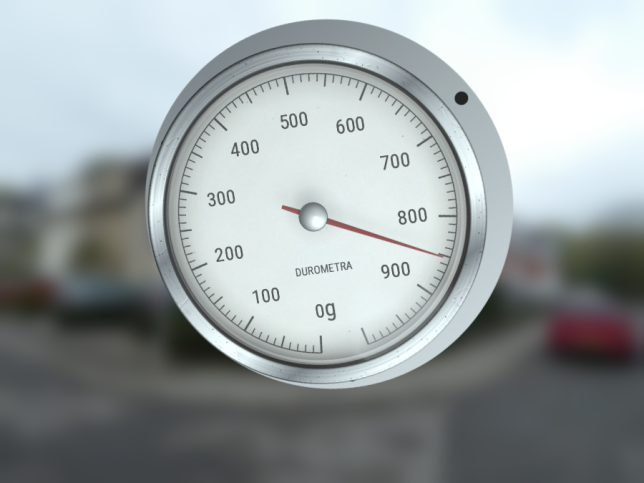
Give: 850 g
